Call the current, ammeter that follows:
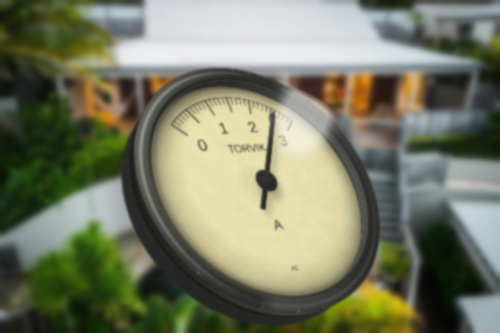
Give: 2.5 A
